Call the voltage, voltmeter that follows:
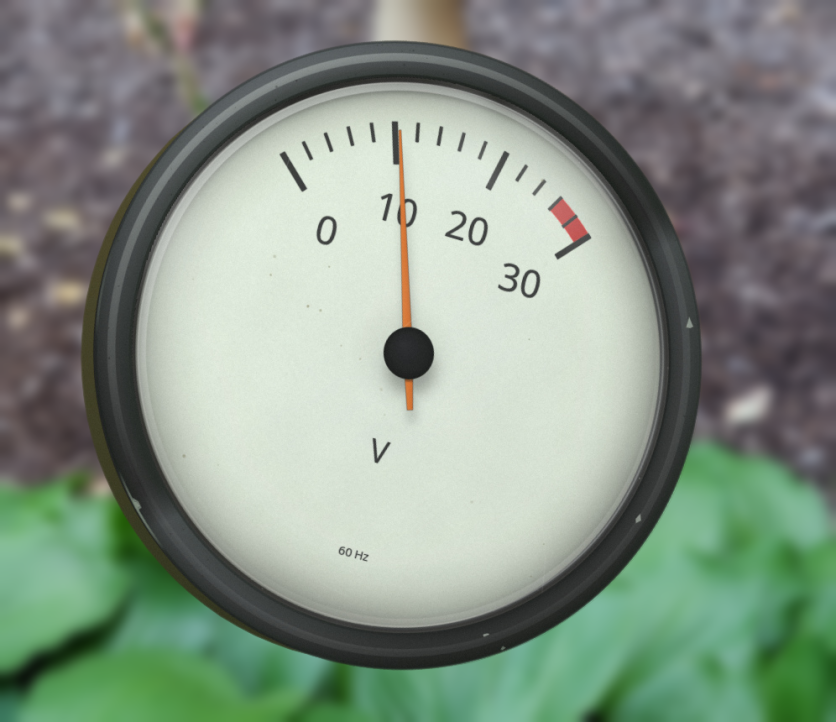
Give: 10 V
